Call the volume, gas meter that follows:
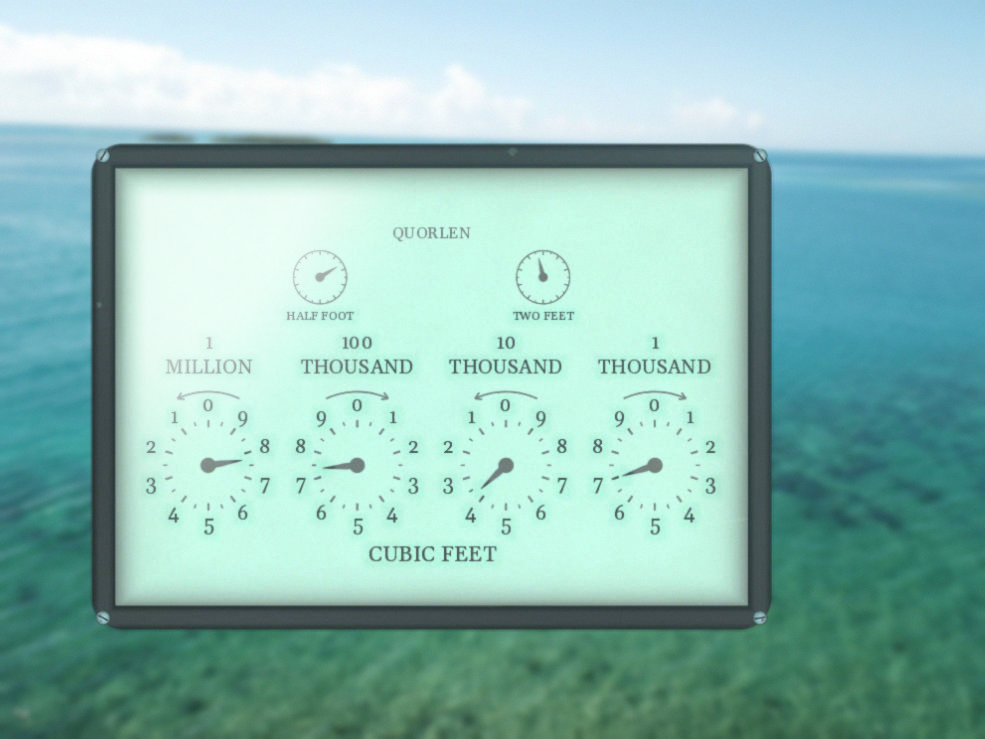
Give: 773700 ft³
